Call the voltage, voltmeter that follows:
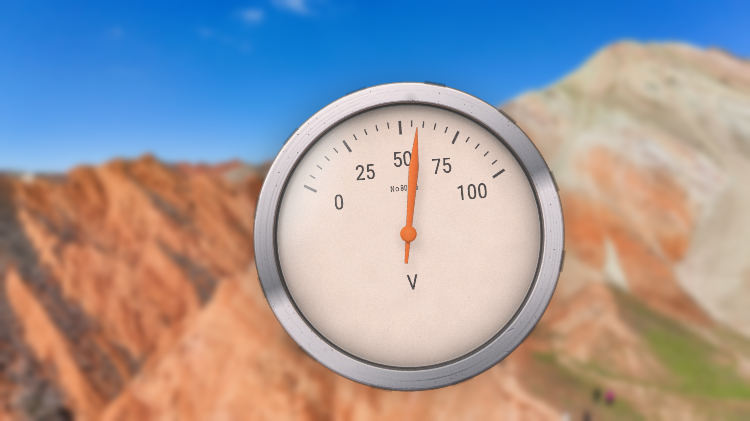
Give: 57.5 V
